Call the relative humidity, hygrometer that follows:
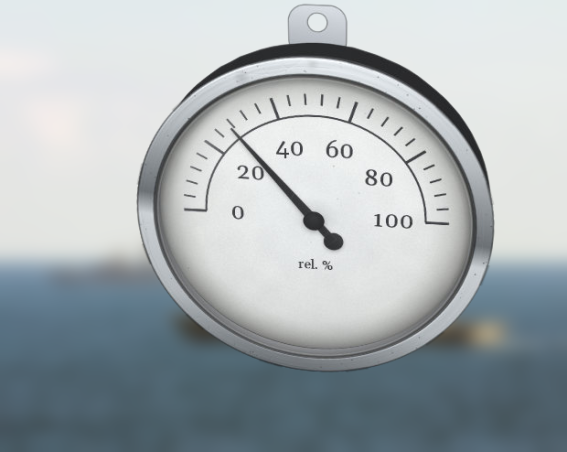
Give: 28 %
